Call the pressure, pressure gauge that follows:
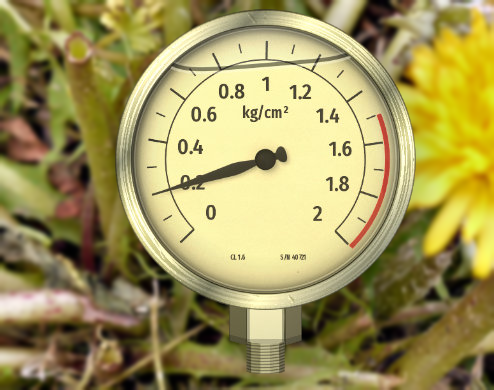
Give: 0.2 kg/cm²
